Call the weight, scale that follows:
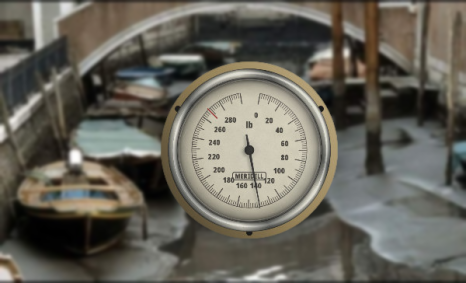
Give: 140 lb
